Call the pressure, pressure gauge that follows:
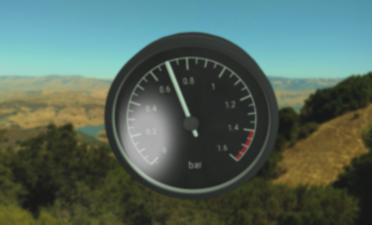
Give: 0.7 bar
